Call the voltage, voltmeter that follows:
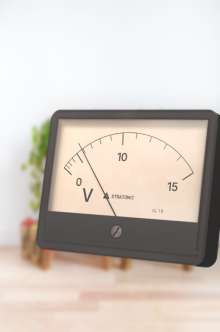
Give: 6 V
